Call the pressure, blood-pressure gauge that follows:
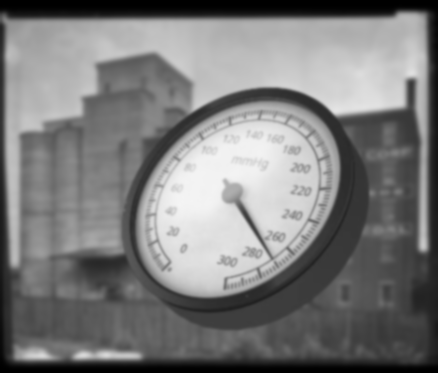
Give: 270 mmHg
